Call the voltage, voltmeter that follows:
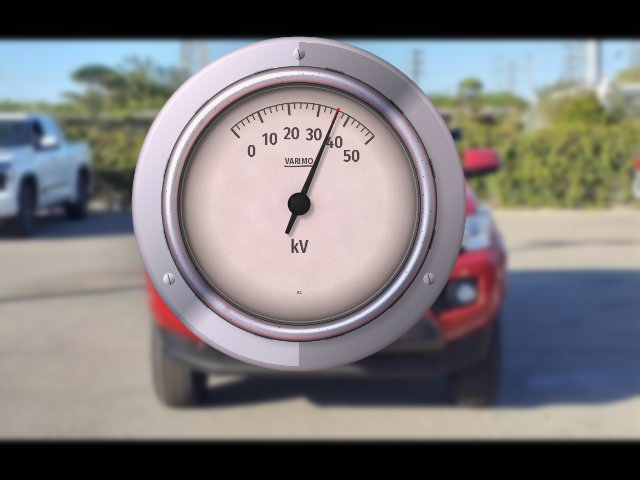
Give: 36 kV
